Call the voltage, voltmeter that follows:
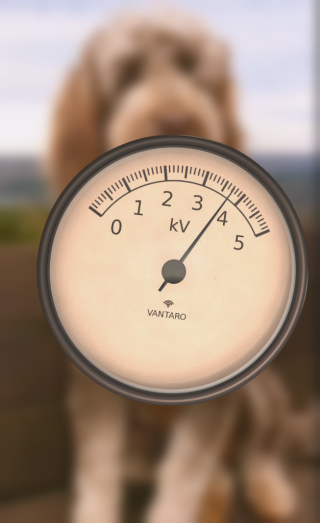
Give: 3.7 kV
